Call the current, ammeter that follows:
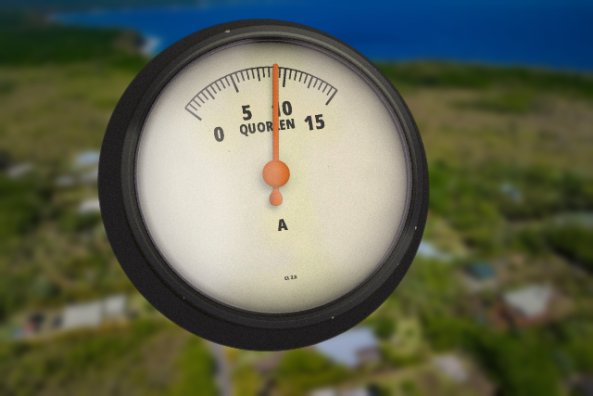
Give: 9 A
